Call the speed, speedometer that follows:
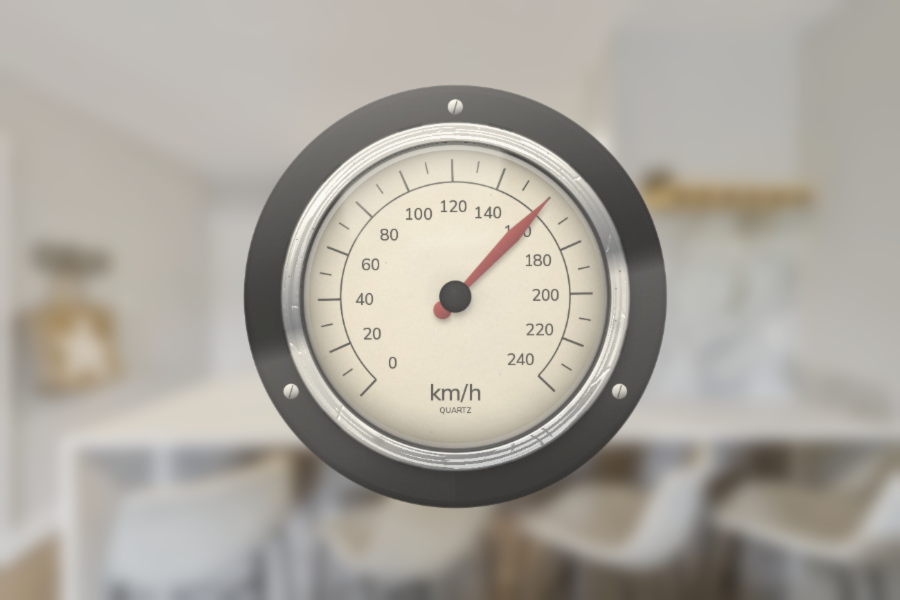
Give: 160 km/h
